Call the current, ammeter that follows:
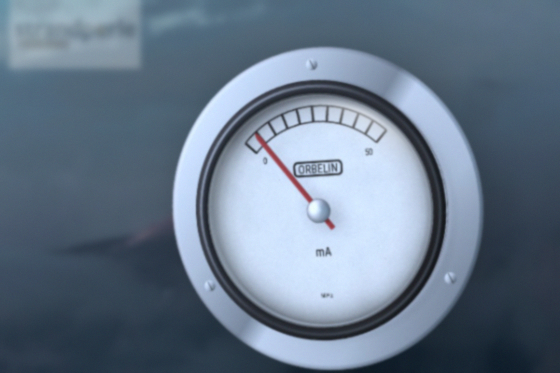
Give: 5 mA
